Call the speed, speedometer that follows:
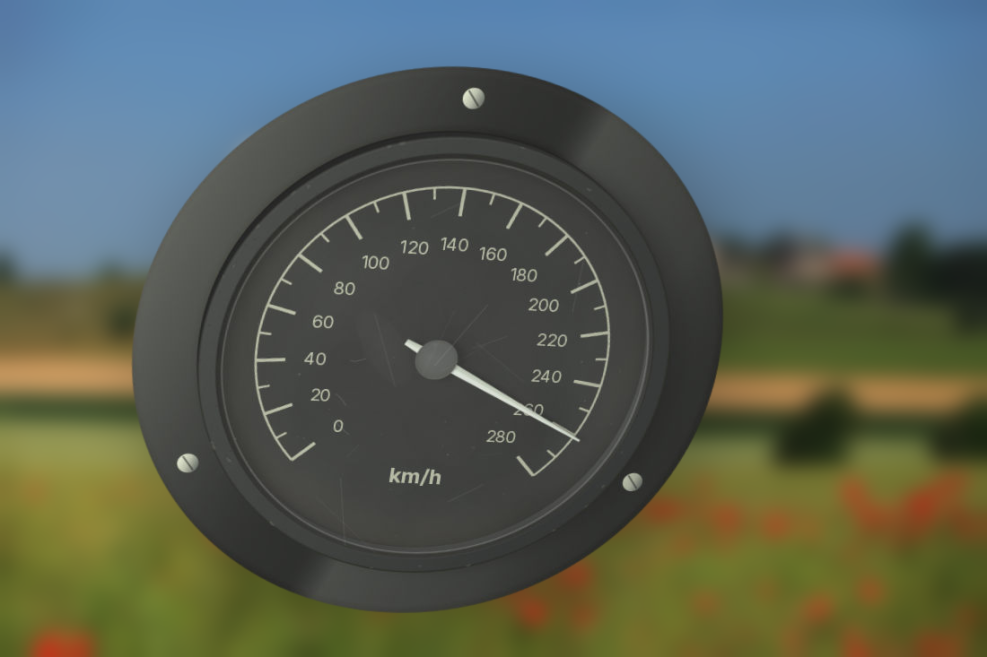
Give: 260 km/h
